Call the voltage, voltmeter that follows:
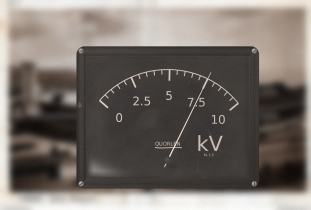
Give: 7.5 kV
